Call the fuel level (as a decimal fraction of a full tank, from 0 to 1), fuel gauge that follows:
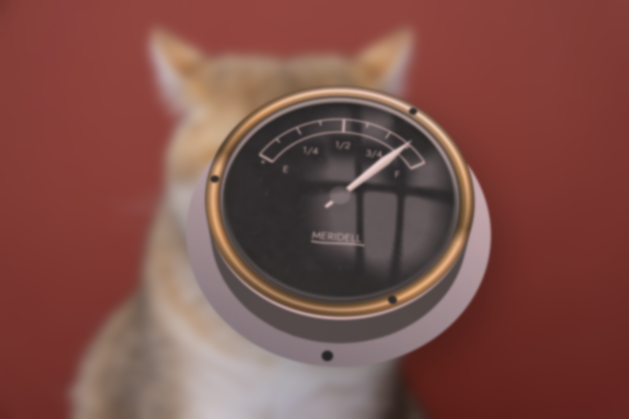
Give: 0.875
